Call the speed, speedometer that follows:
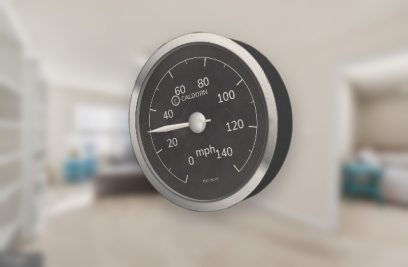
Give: 30 mph
